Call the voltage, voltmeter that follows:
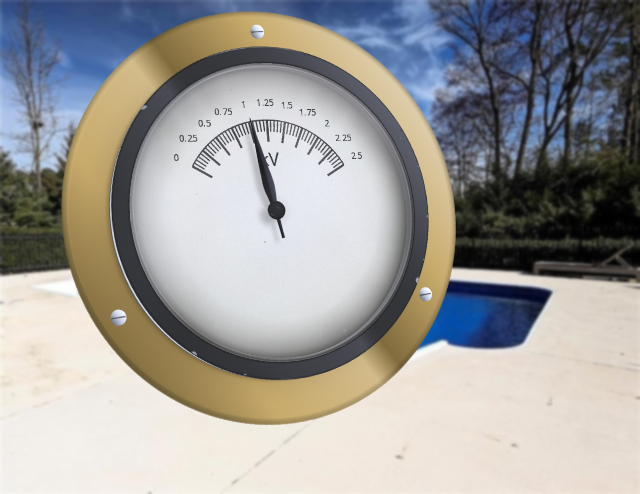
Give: 1 kV
